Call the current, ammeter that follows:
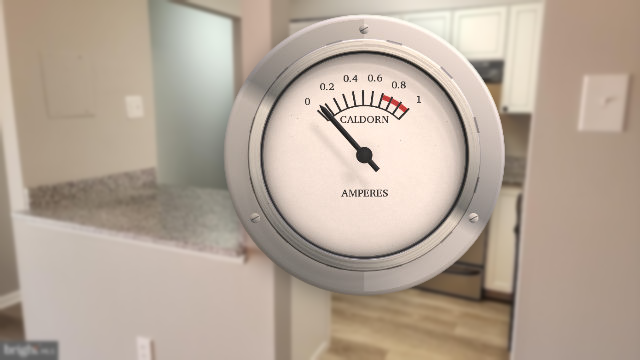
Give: 0.05 A
